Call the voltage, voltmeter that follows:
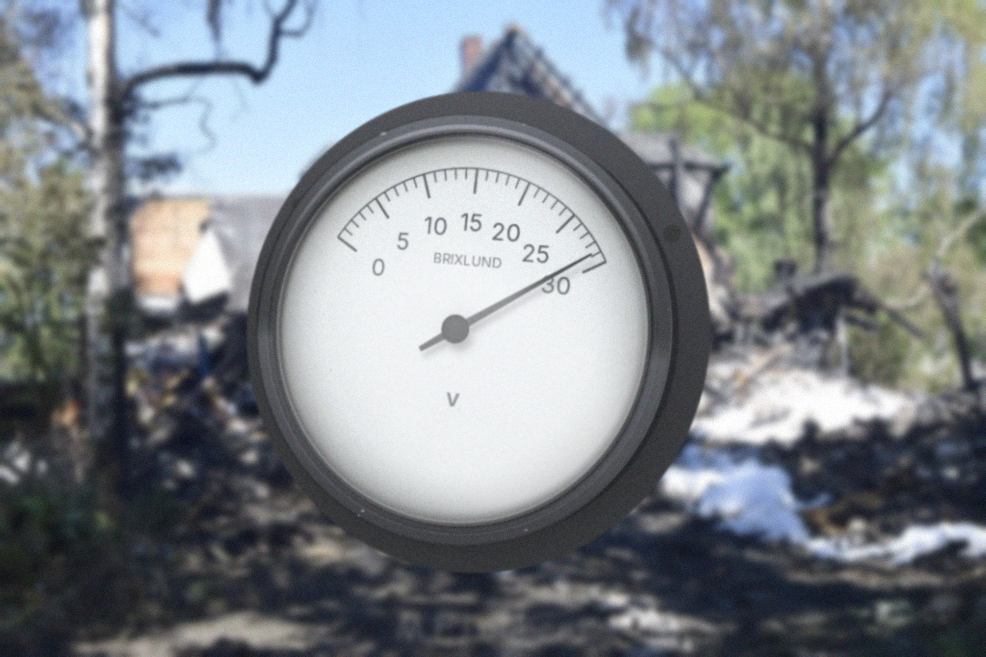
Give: 29 V
